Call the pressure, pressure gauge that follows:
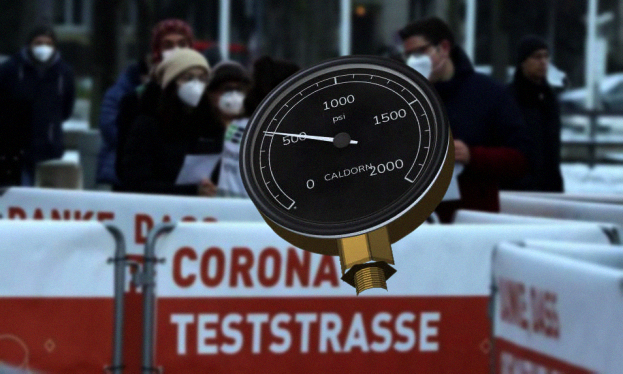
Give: 500 psi
